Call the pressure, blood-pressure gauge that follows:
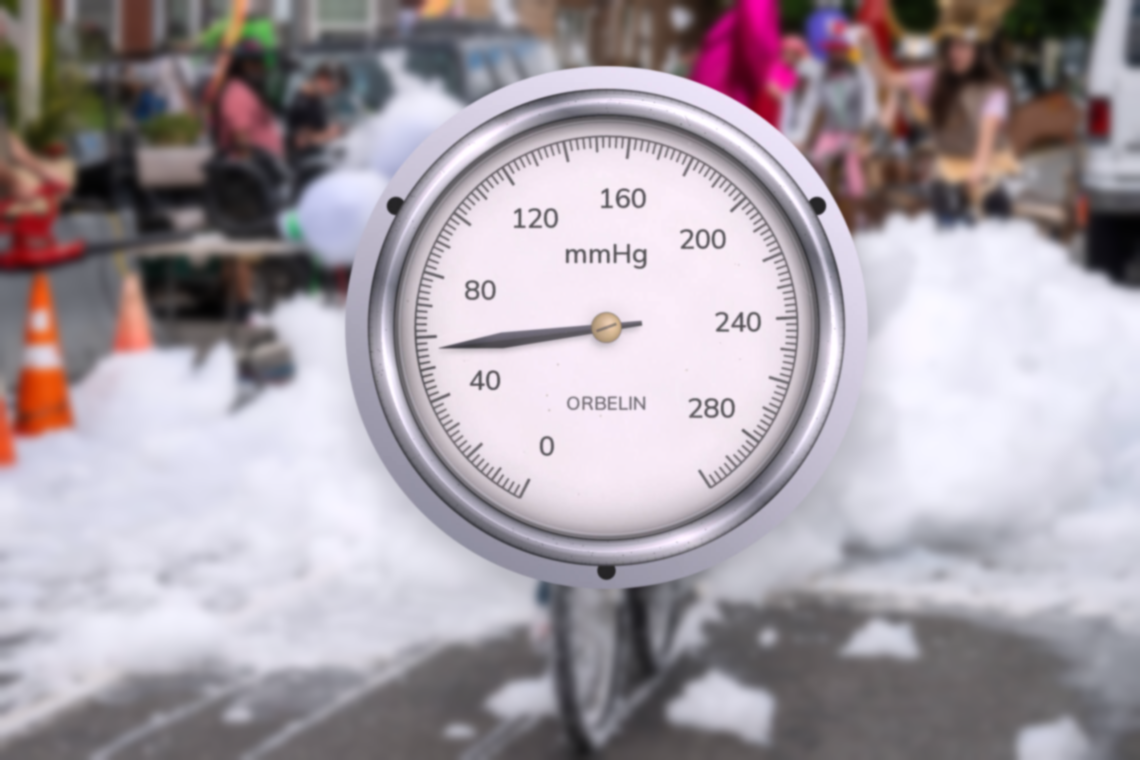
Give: 56 mmHg
